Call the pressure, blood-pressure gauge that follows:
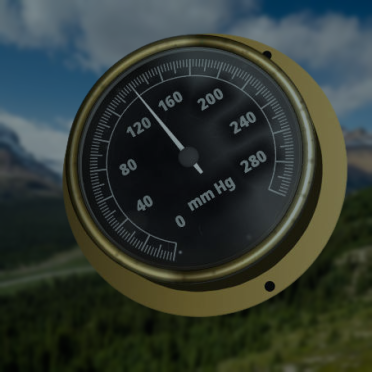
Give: 140 mmHg
